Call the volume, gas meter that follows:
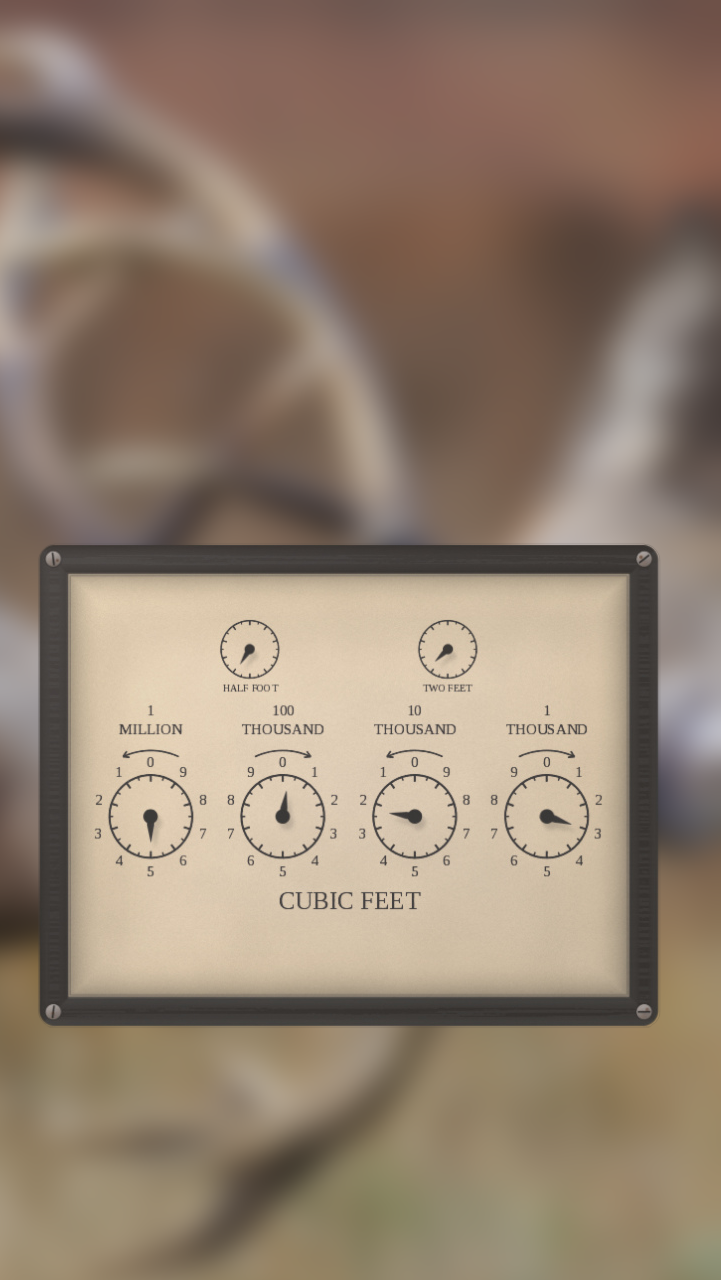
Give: 502300 ft³
